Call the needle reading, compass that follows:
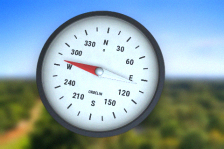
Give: 277.5 °
